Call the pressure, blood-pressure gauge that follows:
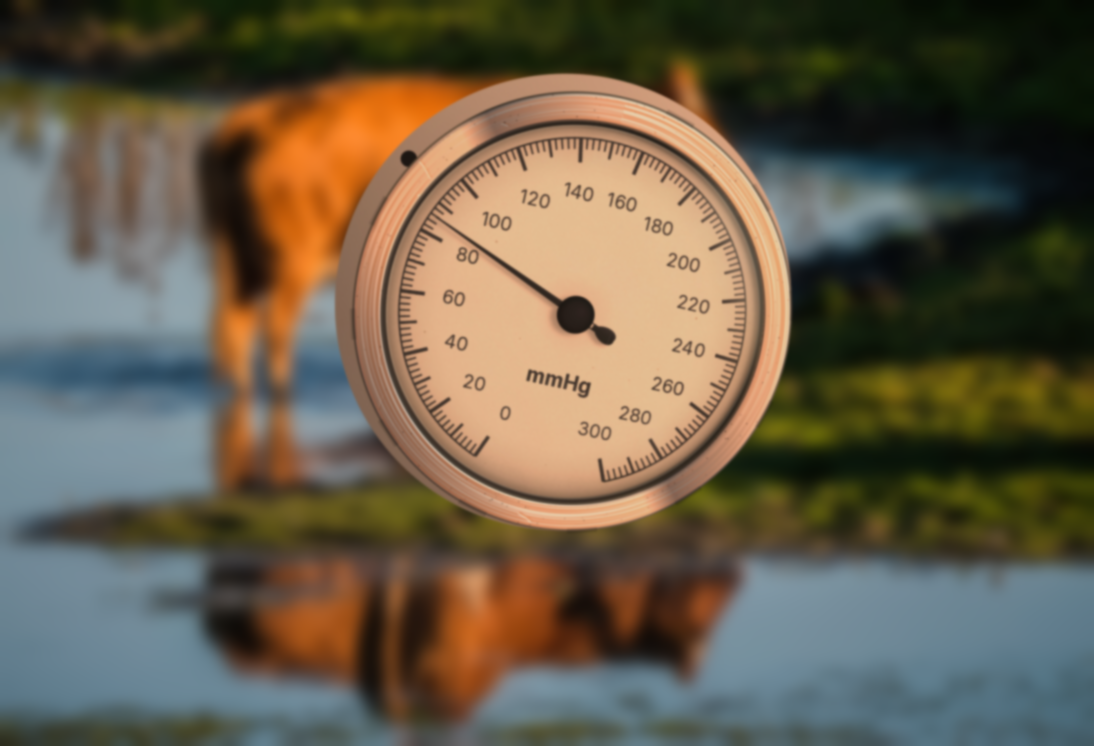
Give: 86 mmHg
